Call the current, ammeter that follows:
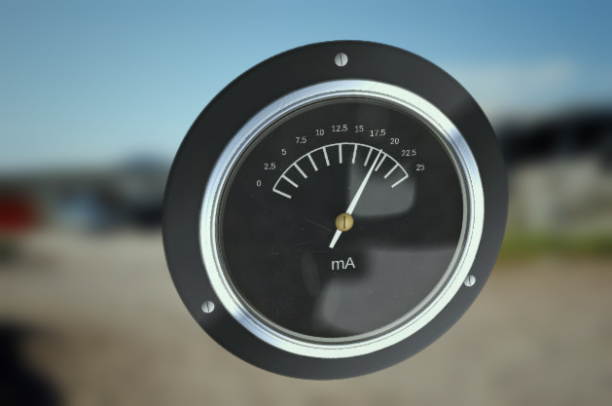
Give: 18.75 mA
